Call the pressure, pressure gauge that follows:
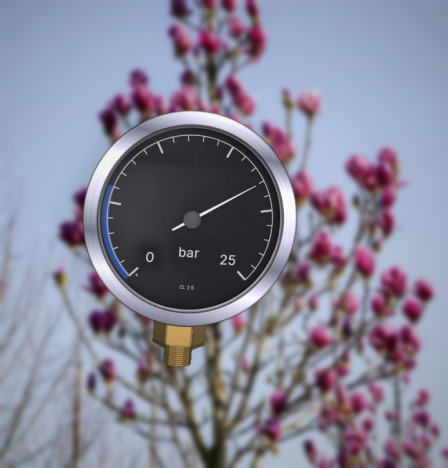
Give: 18 bar
